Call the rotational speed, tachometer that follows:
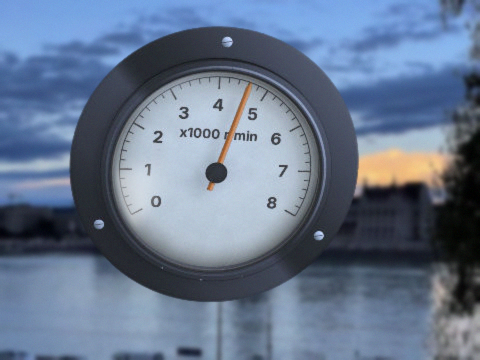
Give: 4600 rpm
